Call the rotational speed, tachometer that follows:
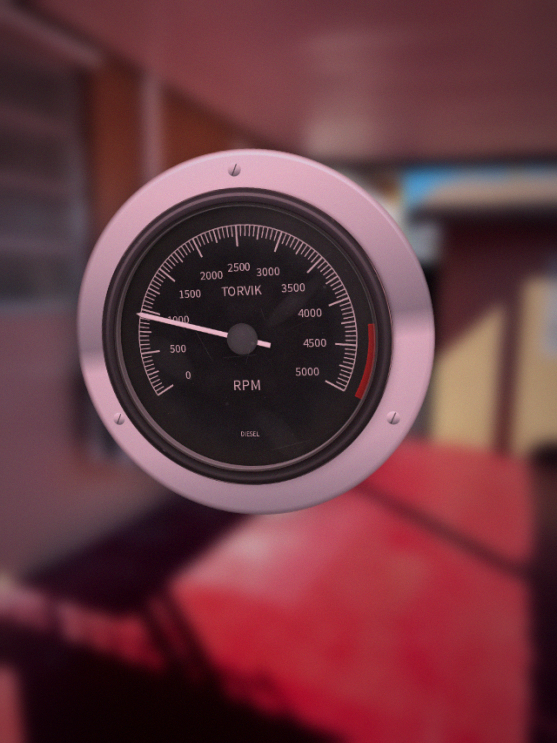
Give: 950 rpm
